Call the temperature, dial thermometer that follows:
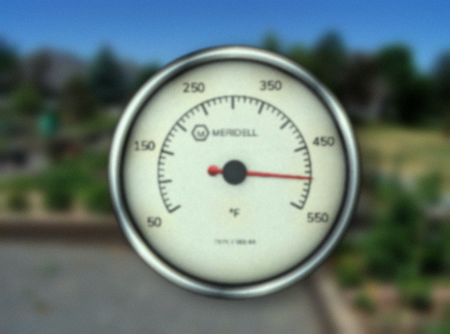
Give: 500 °F
